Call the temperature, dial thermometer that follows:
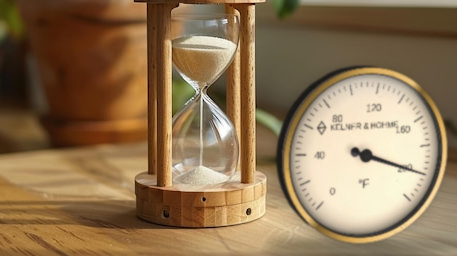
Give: 200 °F
